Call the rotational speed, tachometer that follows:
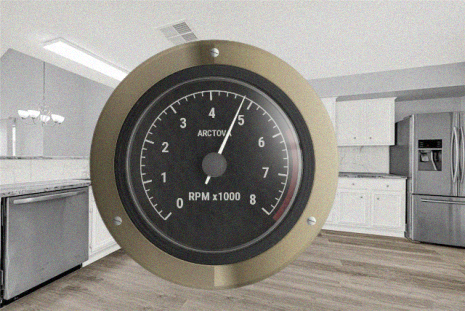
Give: 4800 rpm
